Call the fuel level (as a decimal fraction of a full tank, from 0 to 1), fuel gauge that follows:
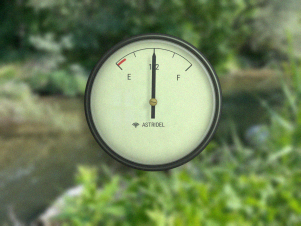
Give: 0.5
